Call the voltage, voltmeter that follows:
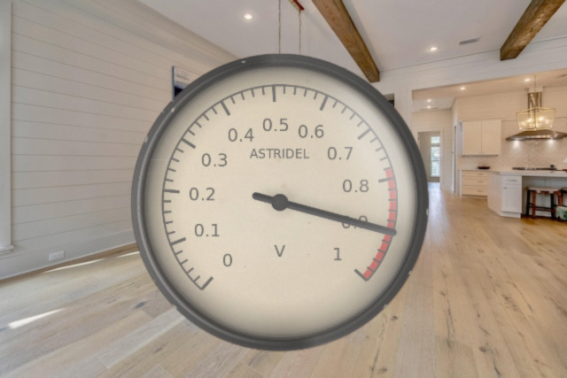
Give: 0.9 V
